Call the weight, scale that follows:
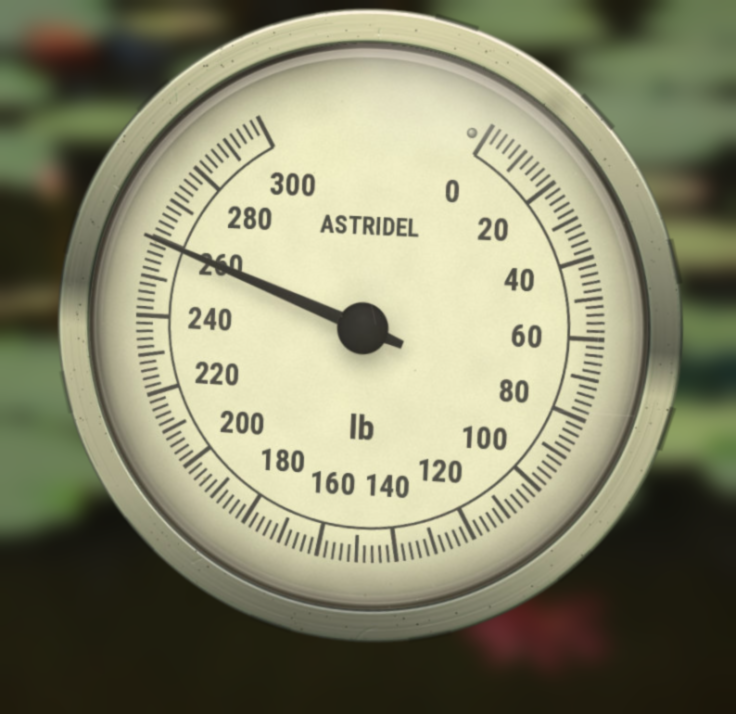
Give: 260 lb
